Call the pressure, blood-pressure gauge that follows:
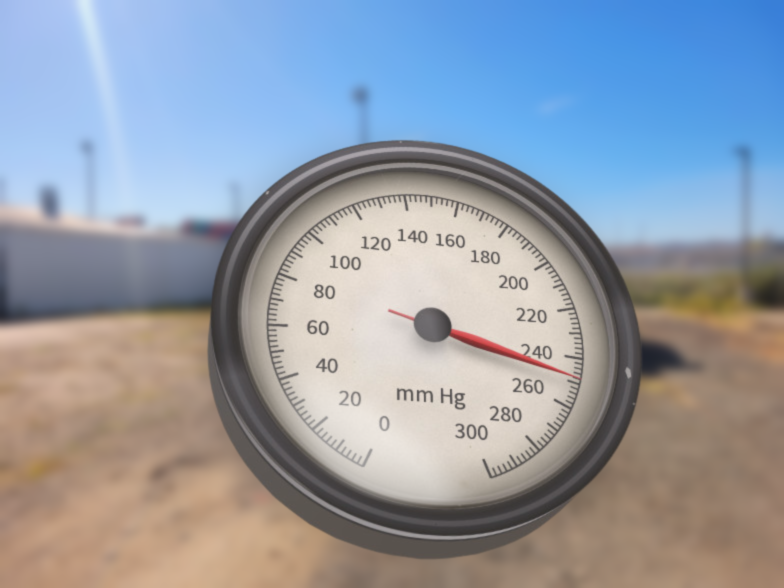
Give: 250 mmHg
